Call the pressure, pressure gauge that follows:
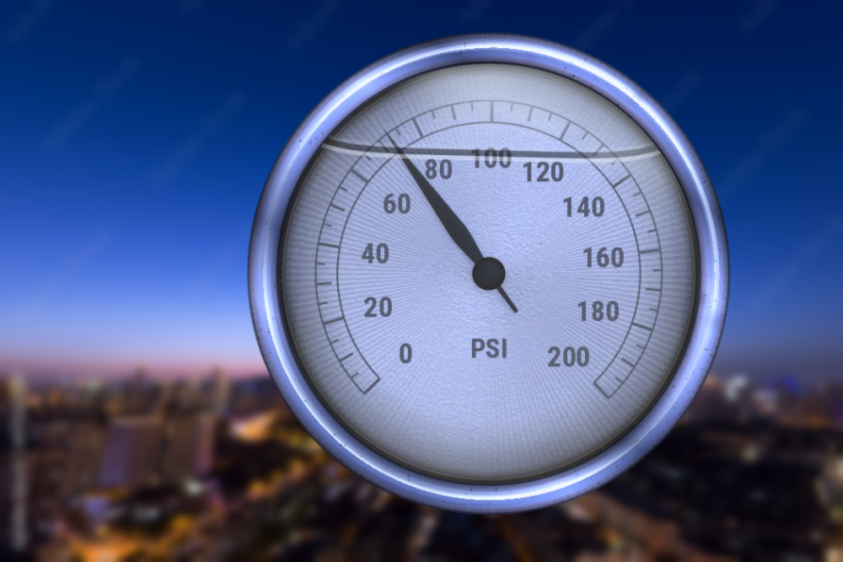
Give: 72.5 psi
